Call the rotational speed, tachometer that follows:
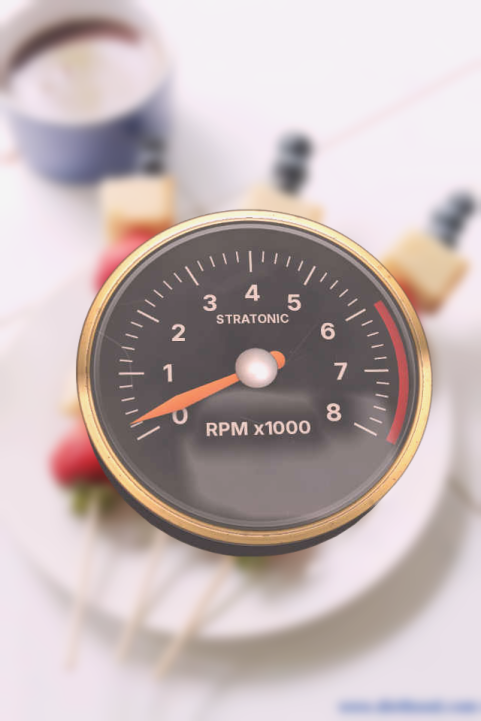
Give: 200 rpm
